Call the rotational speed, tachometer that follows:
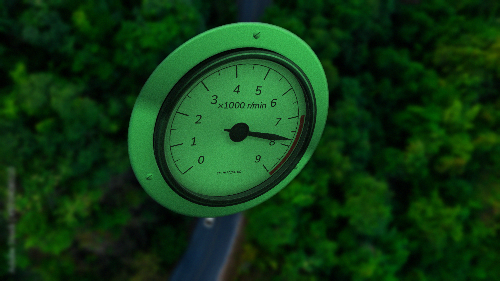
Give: 7750 rpm
